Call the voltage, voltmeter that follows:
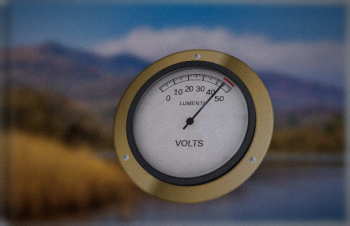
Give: 45 V
